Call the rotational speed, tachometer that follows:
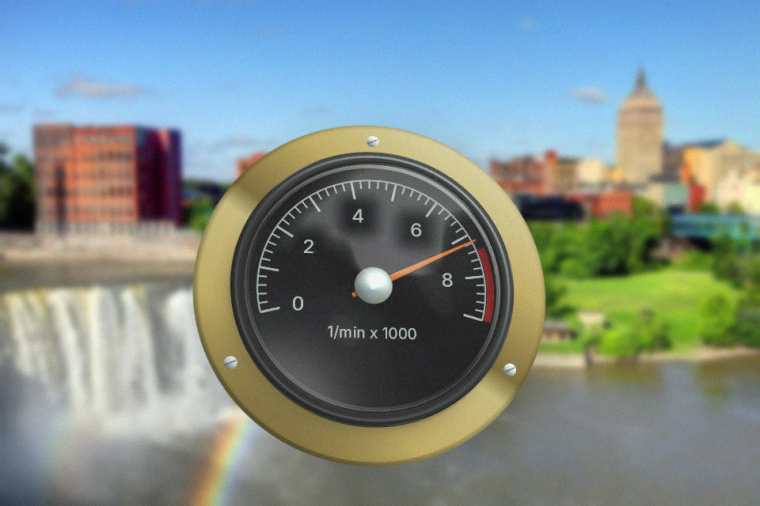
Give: 7200 rpm
